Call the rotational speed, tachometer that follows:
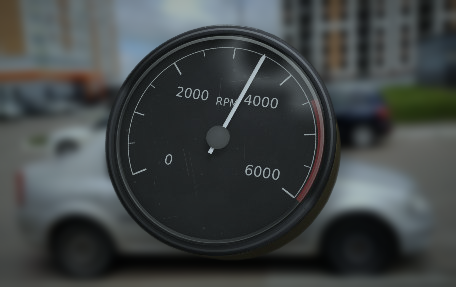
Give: 3500 rpm
